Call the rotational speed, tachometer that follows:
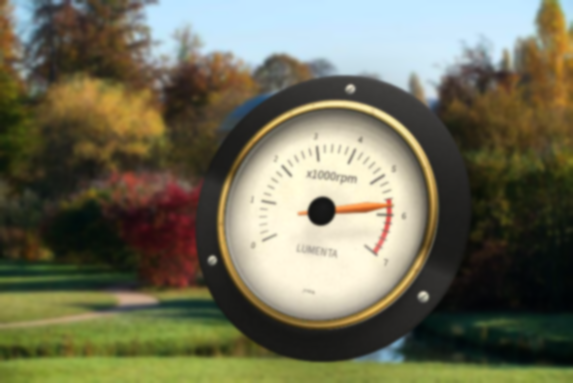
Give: 5800 rpm
